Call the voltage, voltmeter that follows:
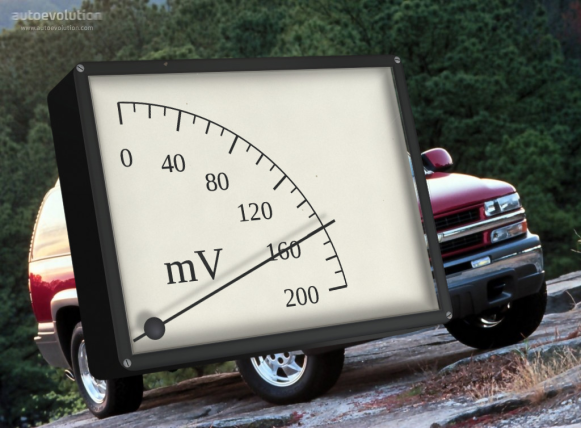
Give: 160 mV
